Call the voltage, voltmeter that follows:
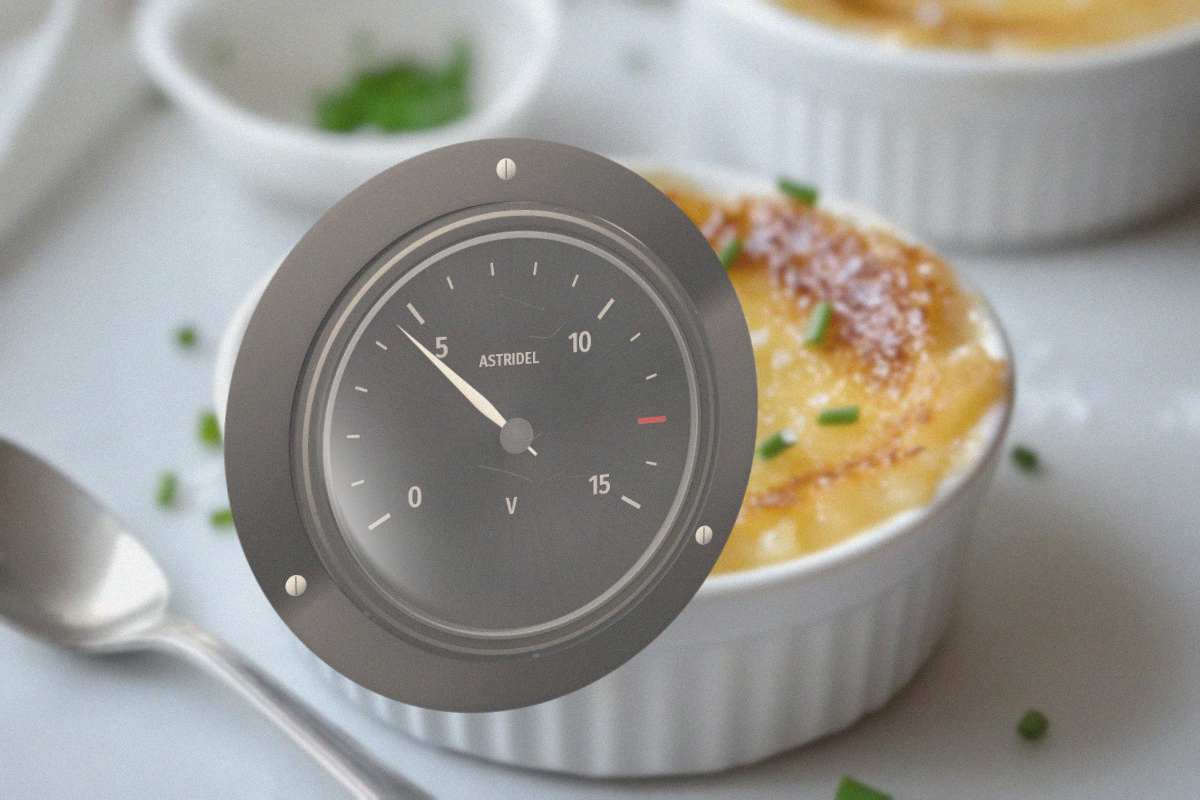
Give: 4.5 V
